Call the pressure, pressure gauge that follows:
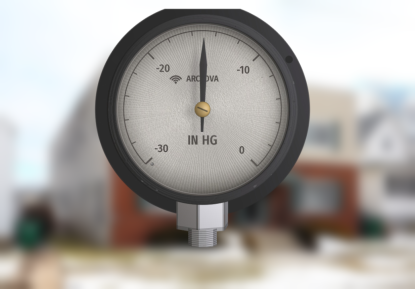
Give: -15 inHg
